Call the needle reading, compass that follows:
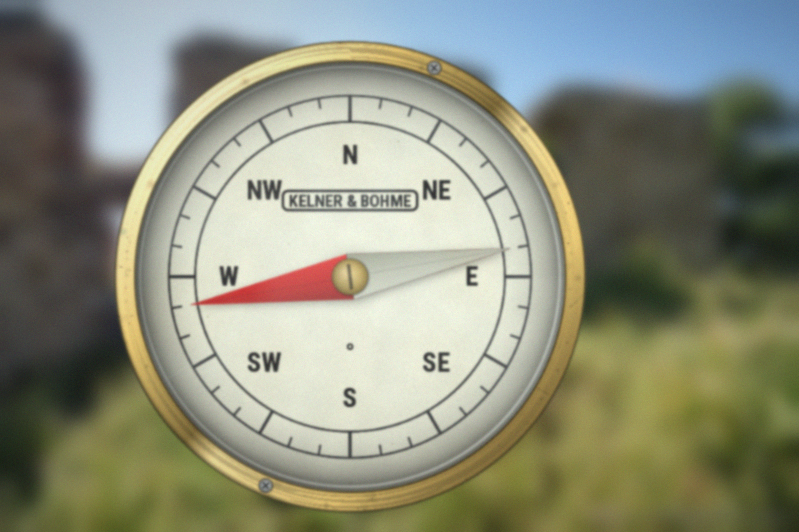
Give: 260 °
